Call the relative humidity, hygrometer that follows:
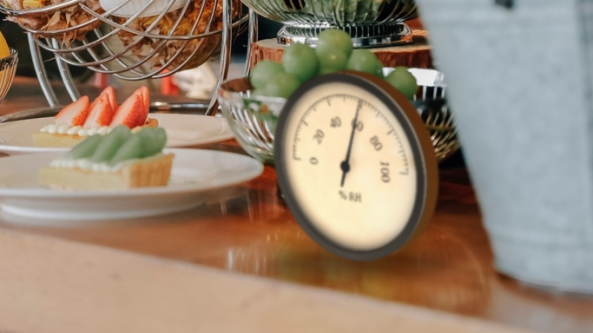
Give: 60 %
